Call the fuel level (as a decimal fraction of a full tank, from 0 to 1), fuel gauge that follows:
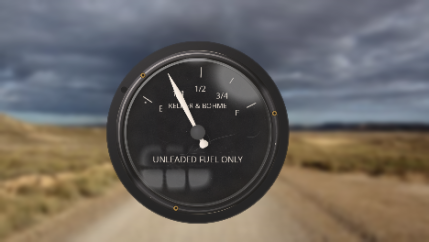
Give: 0.25
